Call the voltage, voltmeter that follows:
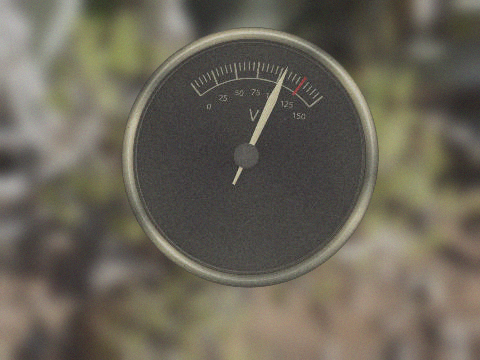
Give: 105 V
